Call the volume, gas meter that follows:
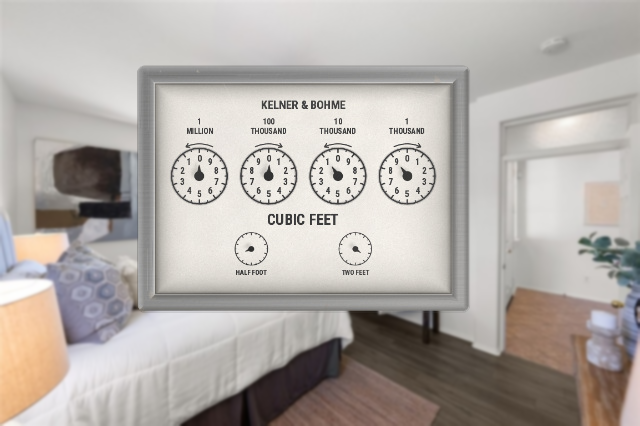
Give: 900 ft³
